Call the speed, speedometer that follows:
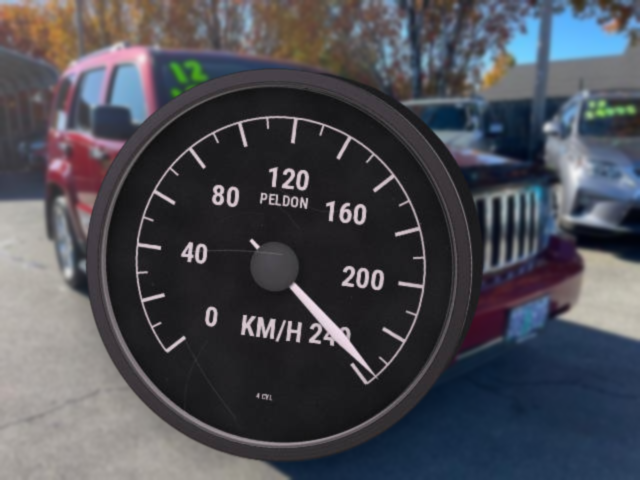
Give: 235 km/h
